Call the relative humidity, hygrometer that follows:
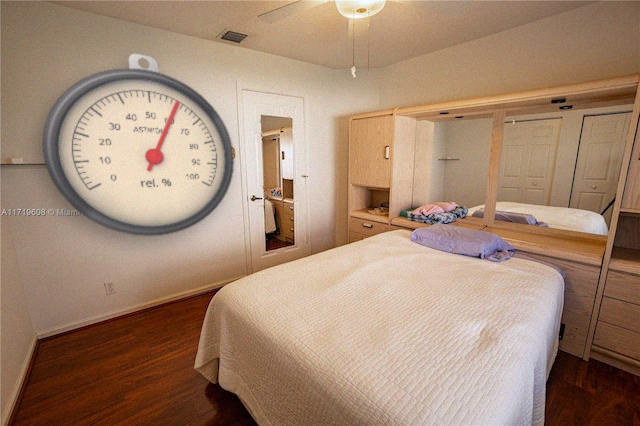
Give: 60 %
